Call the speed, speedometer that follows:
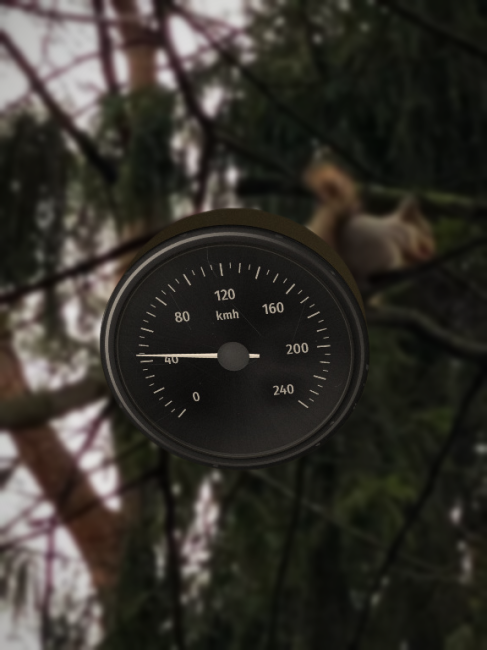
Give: 45 km/h
